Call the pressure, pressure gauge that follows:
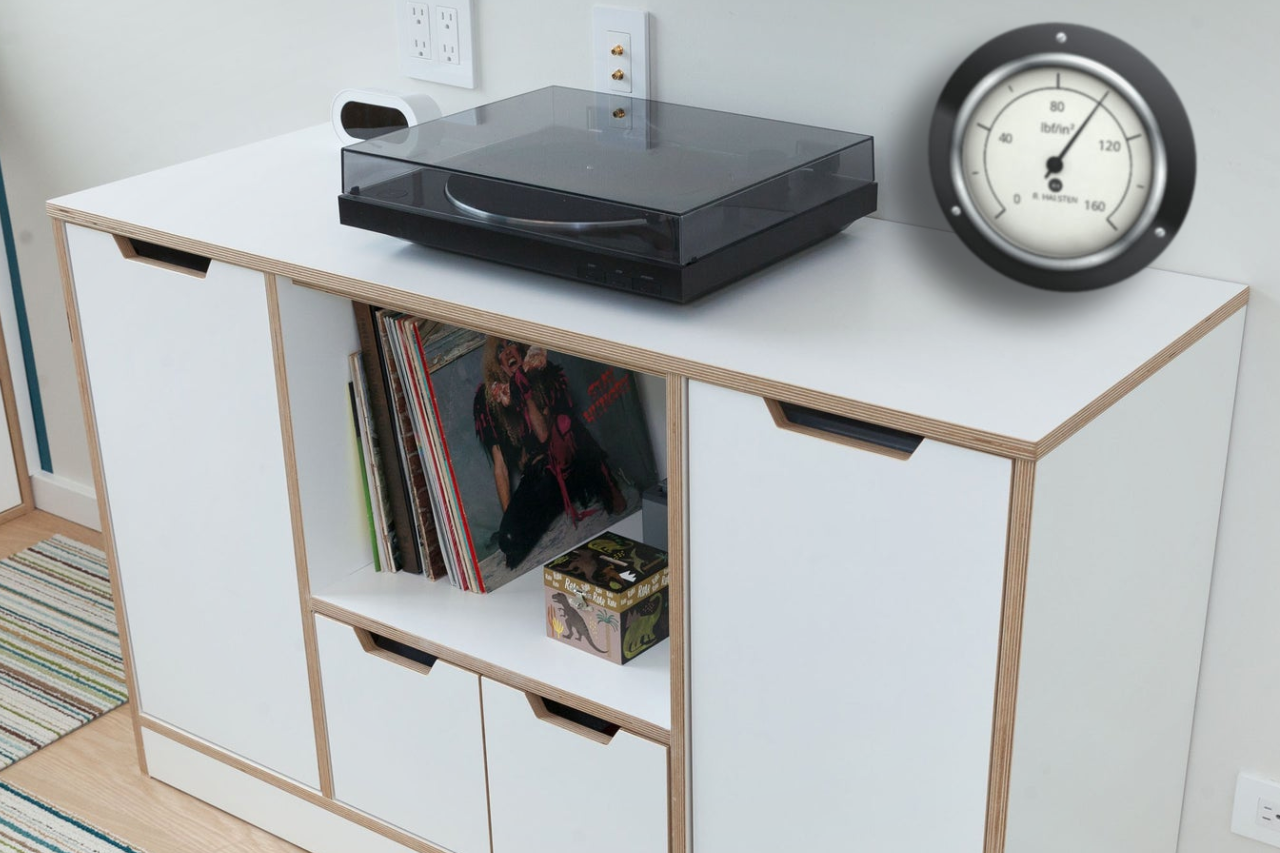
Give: 100 psi
